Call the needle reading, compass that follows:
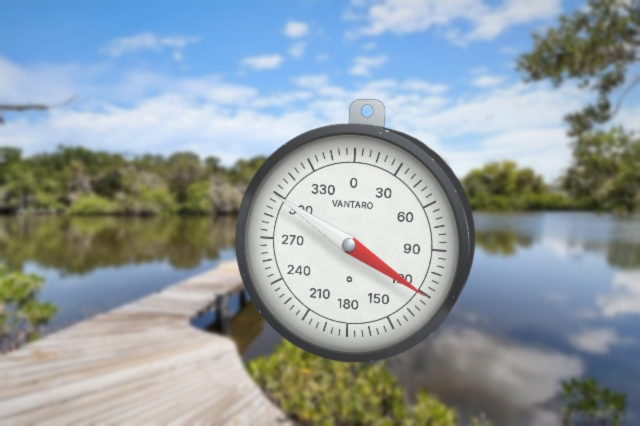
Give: 120 °
